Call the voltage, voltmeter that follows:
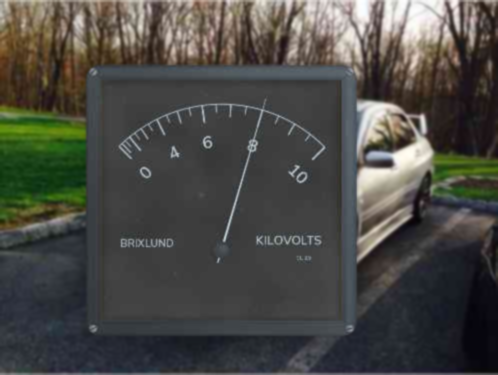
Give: 8 kV
